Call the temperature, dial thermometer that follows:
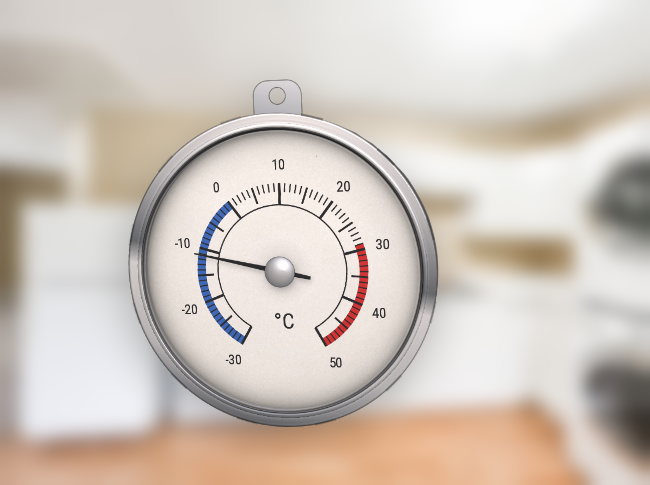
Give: -11 °C
